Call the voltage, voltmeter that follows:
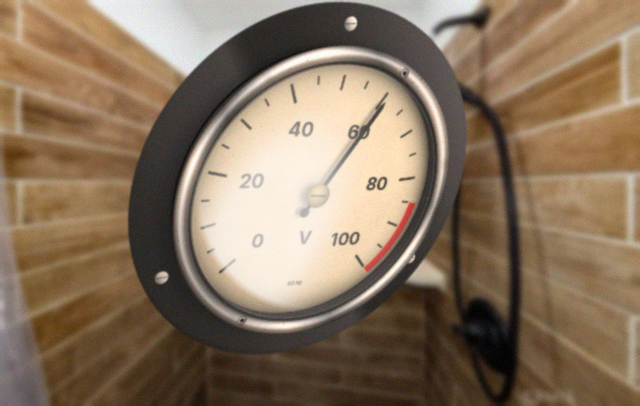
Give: 60 V
